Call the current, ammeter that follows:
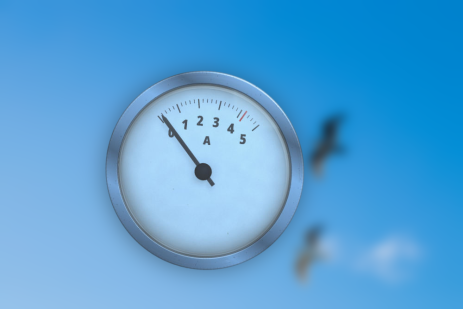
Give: 0.2 A
